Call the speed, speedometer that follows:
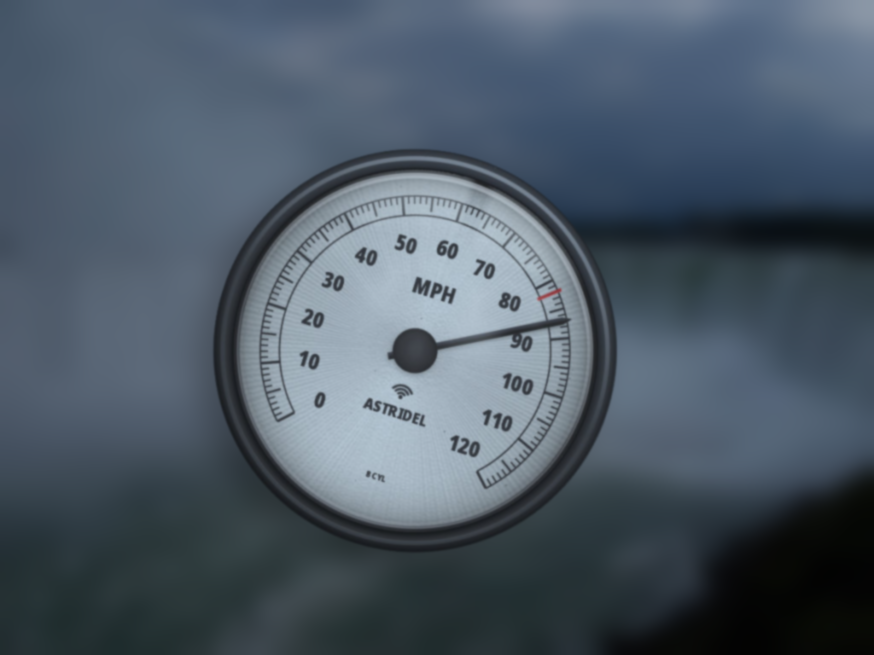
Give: 87 mph
